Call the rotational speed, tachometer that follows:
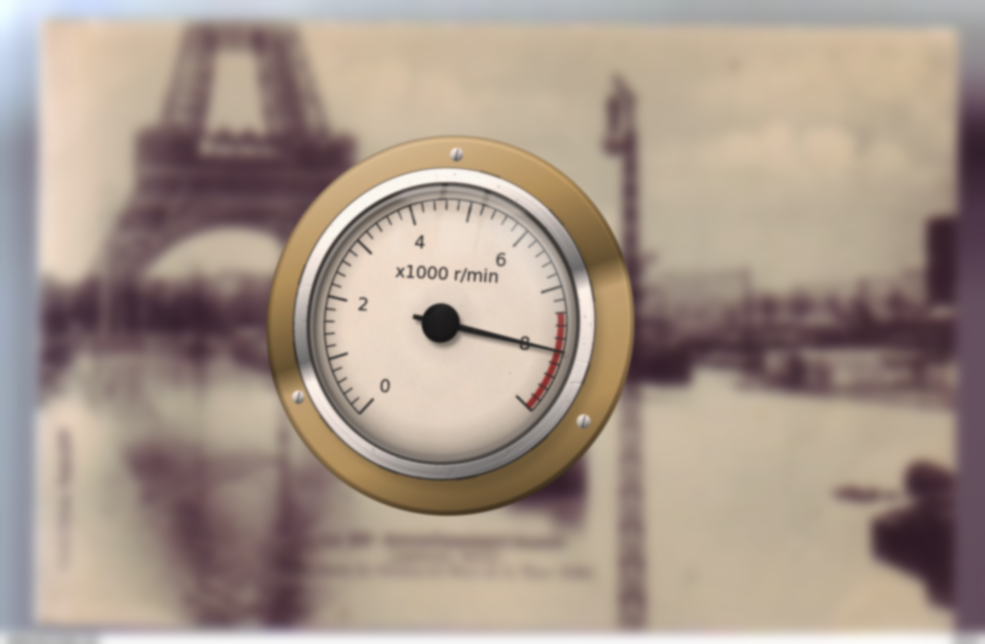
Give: 8000 rpm
